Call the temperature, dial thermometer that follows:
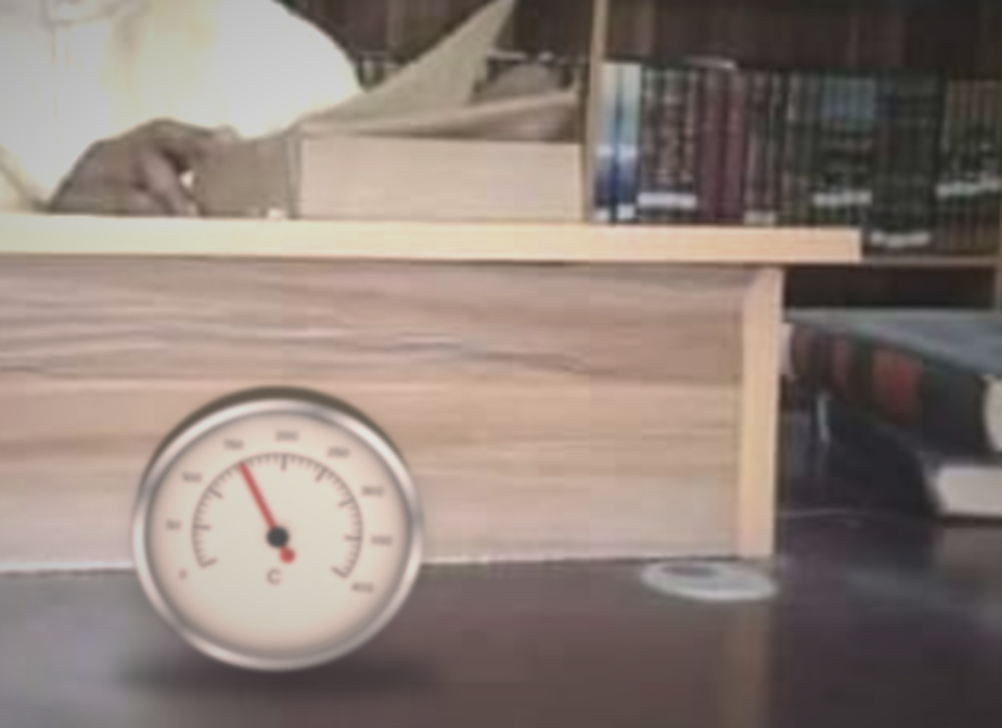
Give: 150 °C
